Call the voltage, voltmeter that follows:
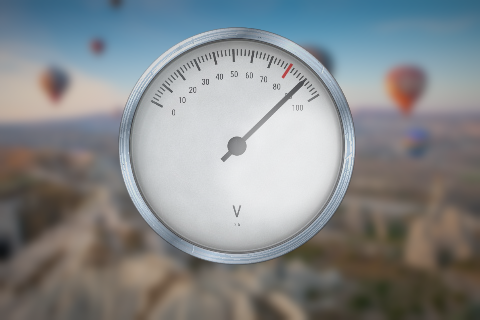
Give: 90 V
